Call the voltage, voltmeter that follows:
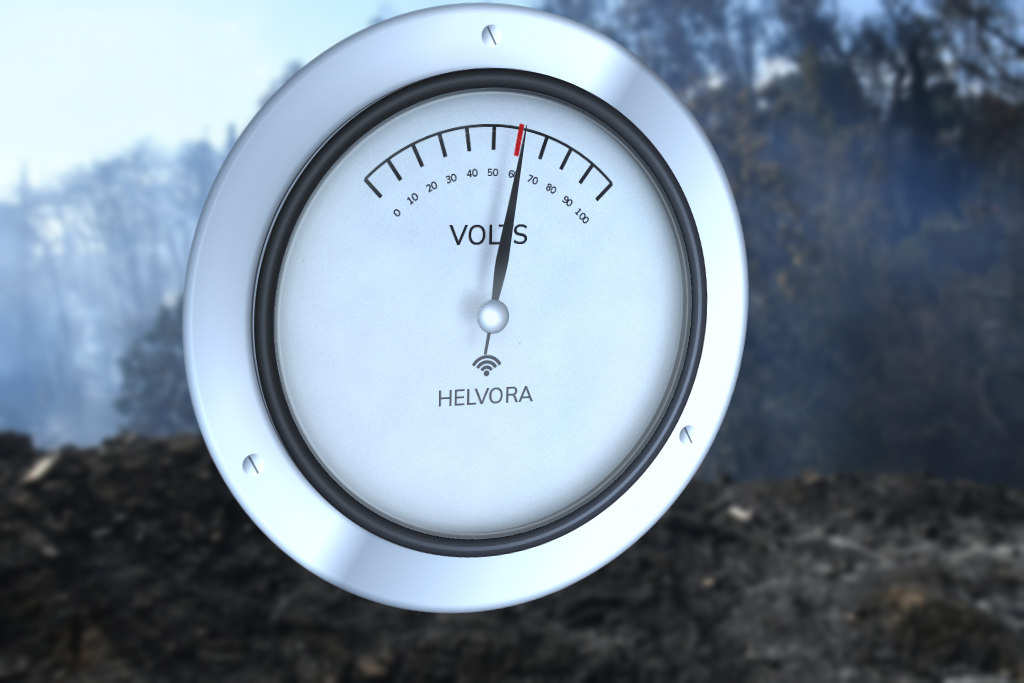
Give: 60 V
